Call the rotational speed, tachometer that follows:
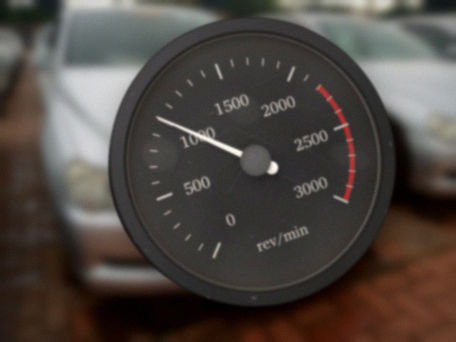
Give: 1000 rpm
